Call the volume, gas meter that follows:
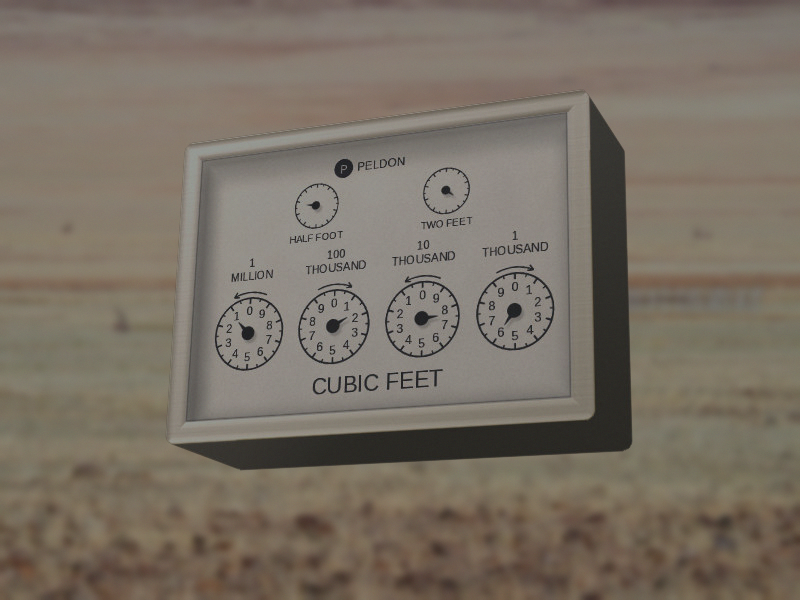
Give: 117600 ft³
